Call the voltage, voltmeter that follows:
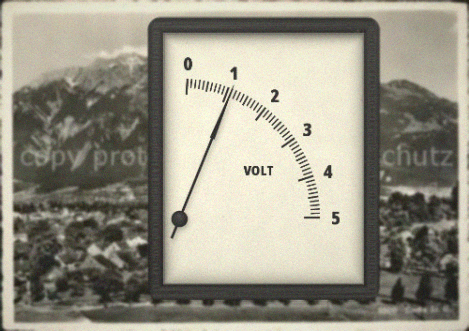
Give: 1.1 V
